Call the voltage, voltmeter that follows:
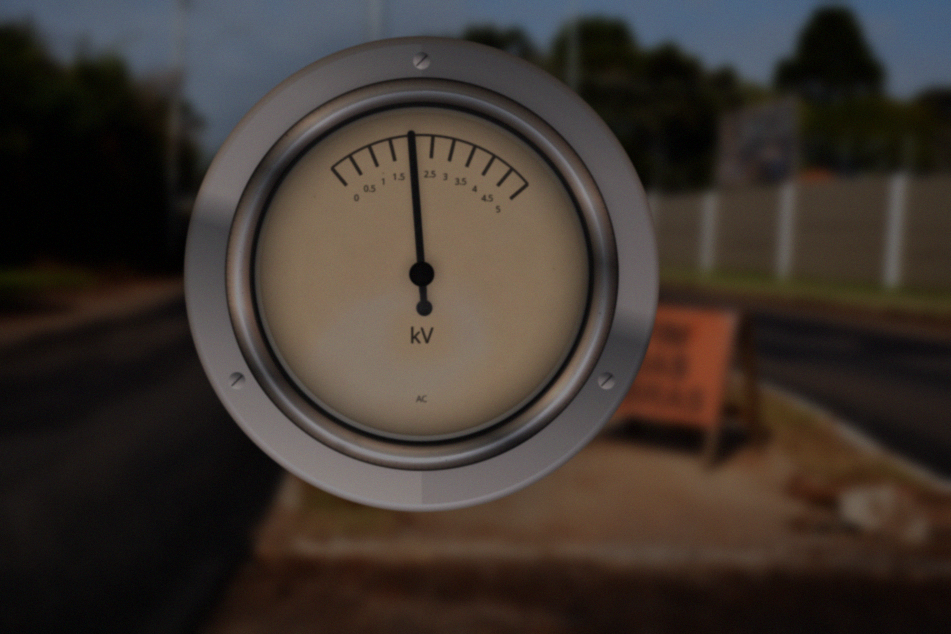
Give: 2 kV
